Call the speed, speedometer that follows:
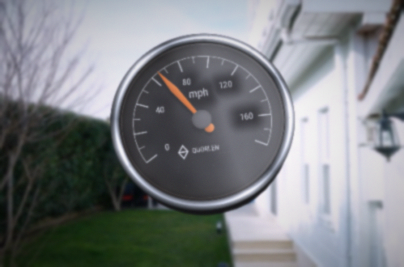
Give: 65 mph
